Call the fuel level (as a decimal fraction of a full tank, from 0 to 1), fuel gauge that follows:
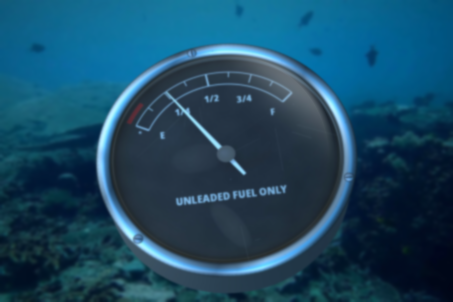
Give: 0.25
